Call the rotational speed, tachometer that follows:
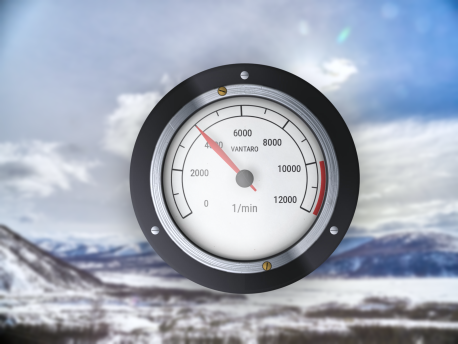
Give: 4000 rpm
